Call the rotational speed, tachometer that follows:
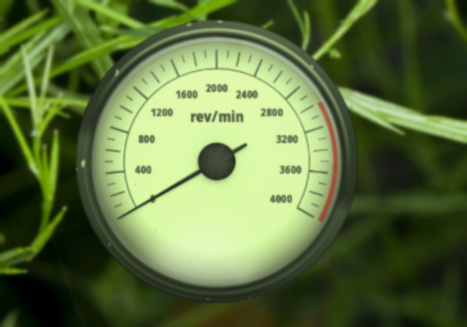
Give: 0 rpm
